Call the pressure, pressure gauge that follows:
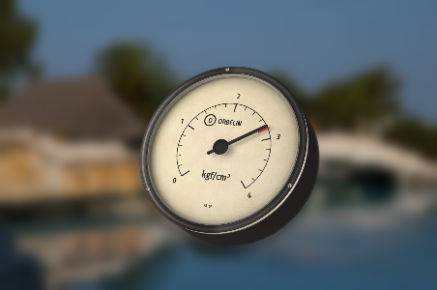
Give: 2.8 kg/cm²
